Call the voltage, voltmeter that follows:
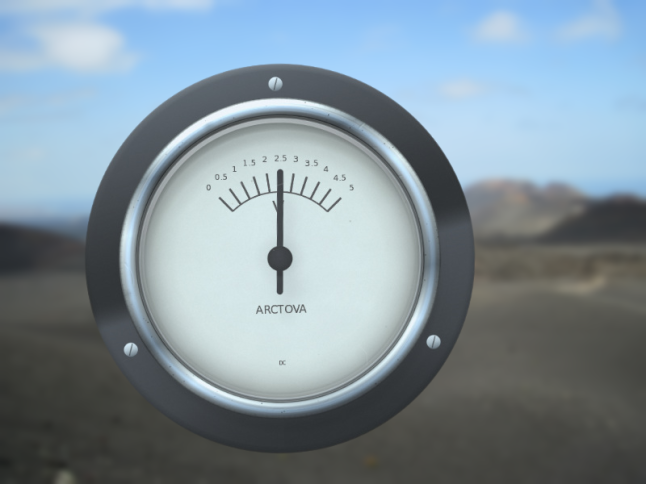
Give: 2.5 V
